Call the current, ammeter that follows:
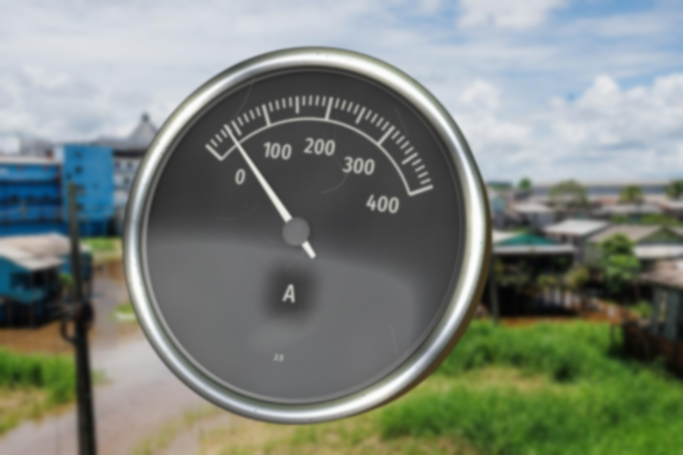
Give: 40 A
